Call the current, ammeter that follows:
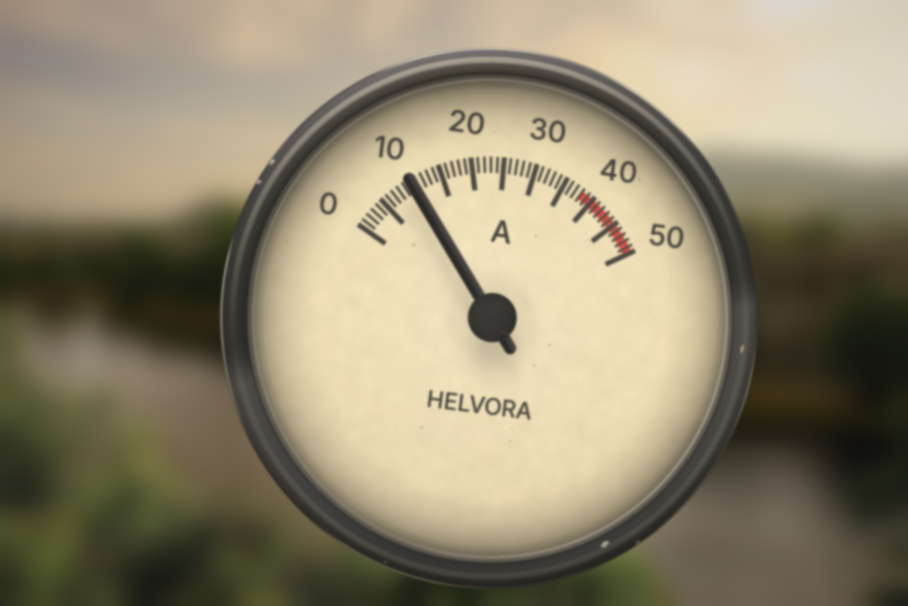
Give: 10 A
